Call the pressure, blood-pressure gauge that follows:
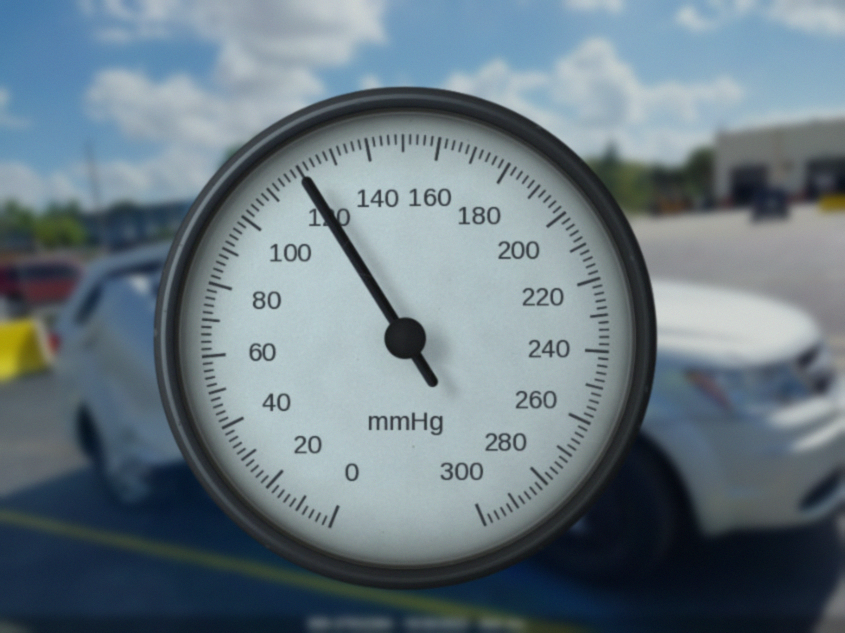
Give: 120 mmHg
